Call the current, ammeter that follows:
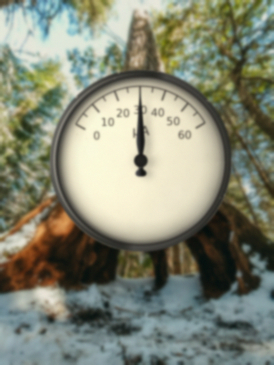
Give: 30 µA
